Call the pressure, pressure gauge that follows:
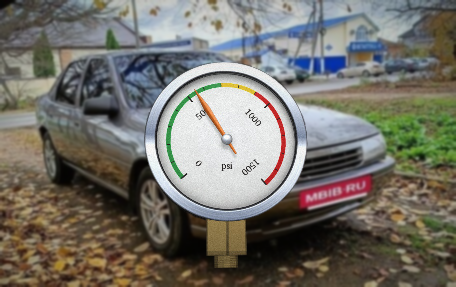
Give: 550 psi
